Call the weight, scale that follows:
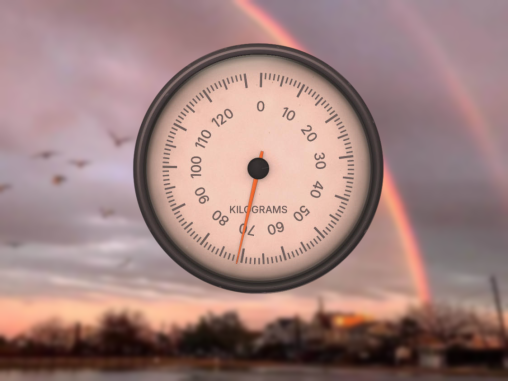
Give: 71 kg
